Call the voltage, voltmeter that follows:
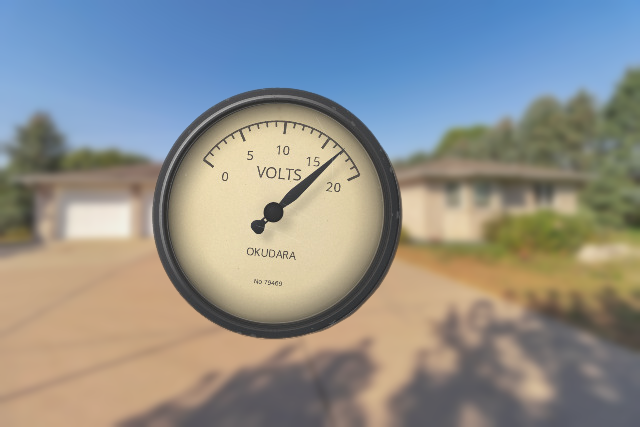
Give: 17 V
